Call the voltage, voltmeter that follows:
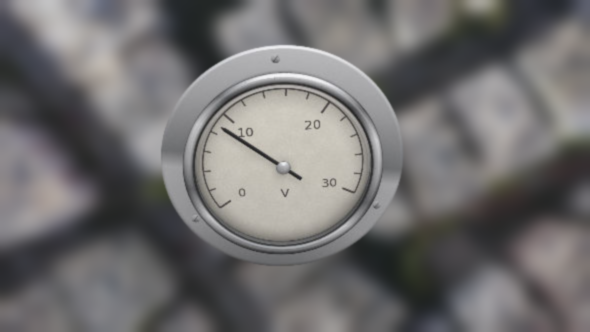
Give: 9 V
